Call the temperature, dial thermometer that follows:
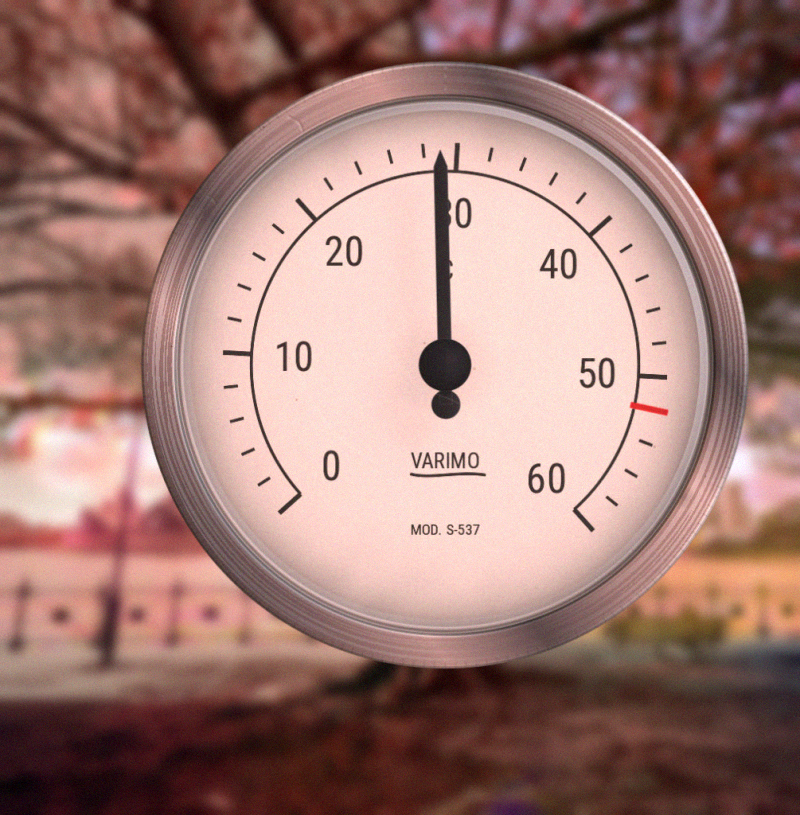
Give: 29 °C
